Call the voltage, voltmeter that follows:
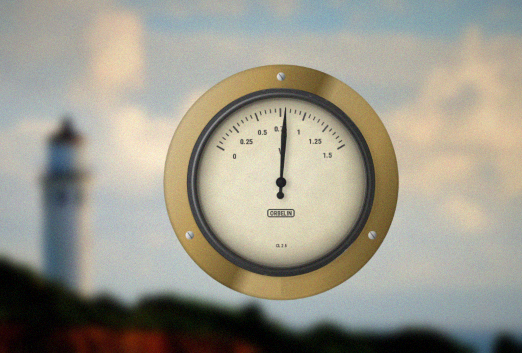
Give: 0.8 V
